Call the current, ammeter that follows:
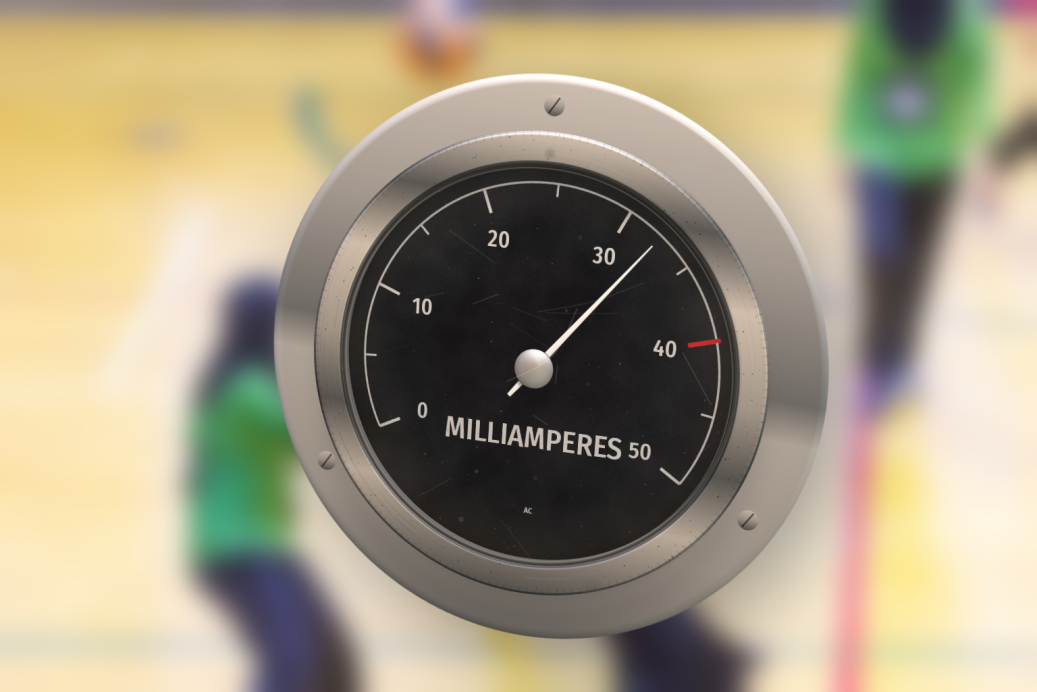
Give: 32.5 mA
